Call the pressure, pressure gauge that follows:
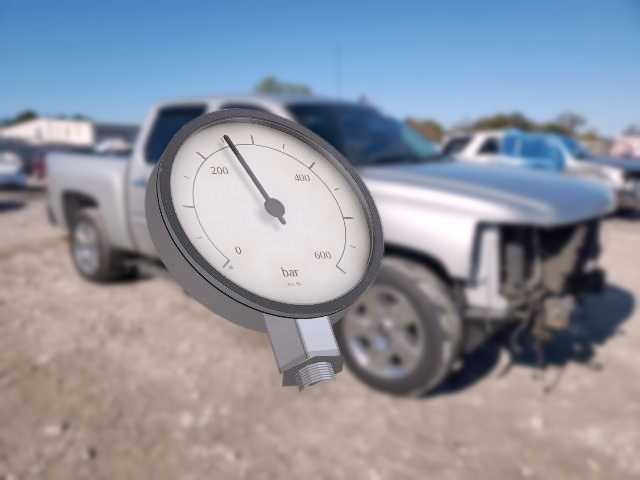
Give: 250 bar
